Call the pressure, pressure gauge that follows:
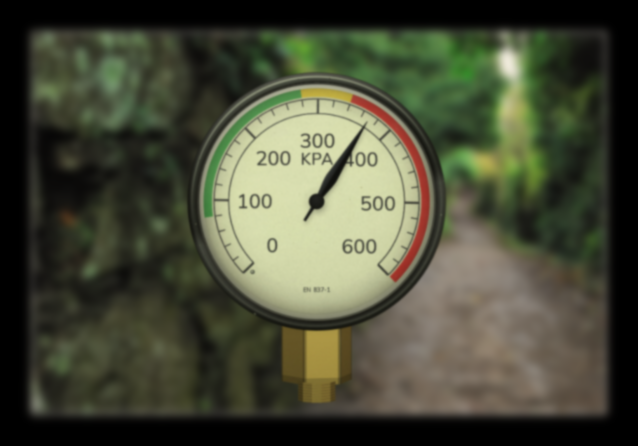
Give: 370 kPa
